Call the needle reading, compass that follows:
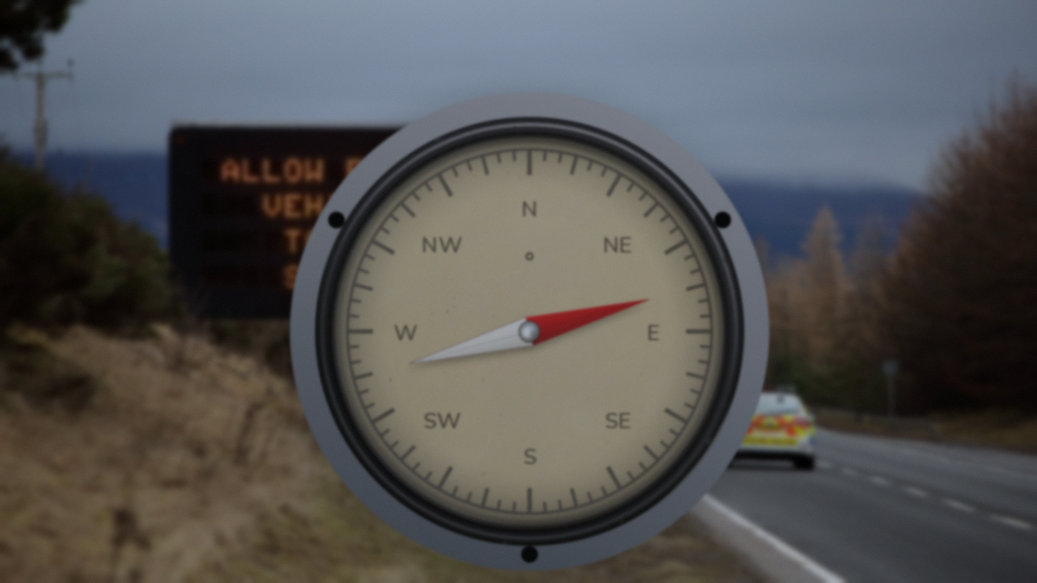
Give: 75 °
